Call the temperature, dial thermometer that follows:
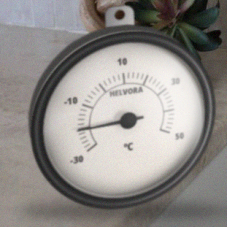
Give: -20 °C
